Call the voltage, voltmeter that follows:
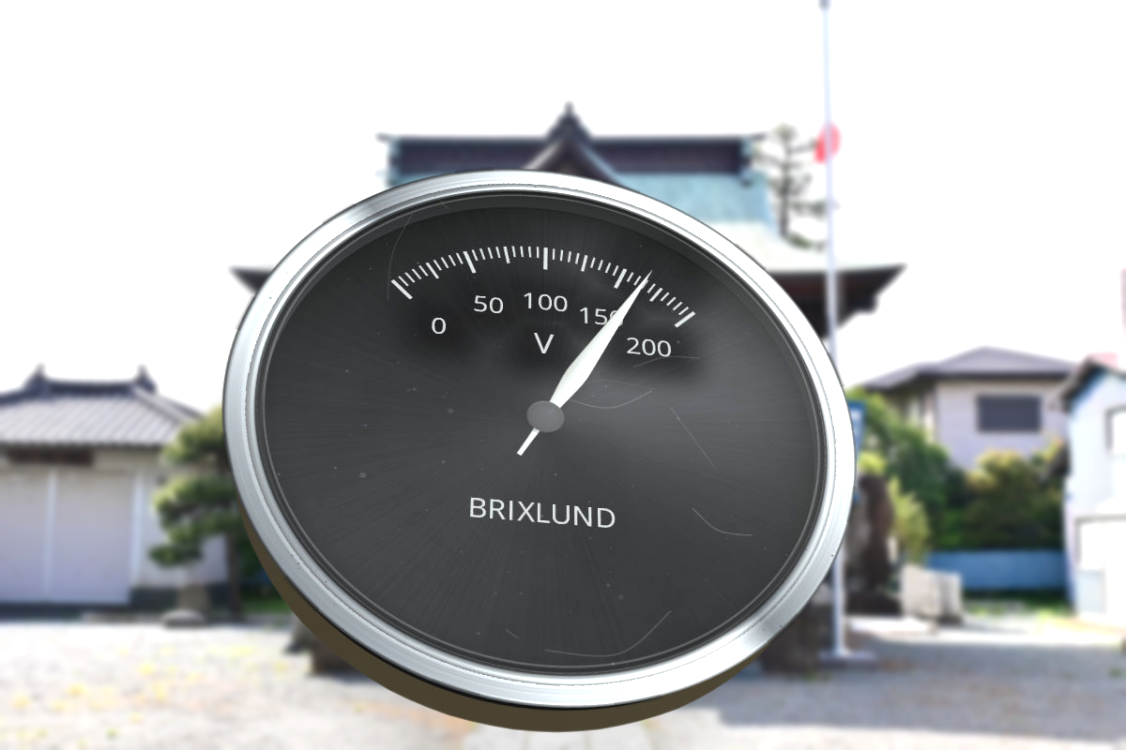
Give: 165 V
